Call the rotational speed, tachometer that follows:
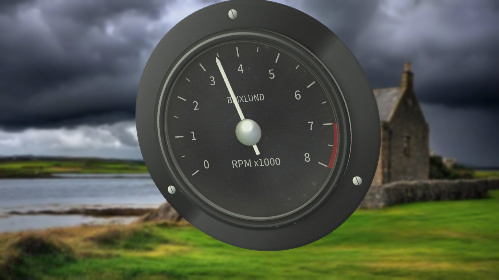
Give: 3500 rpm
